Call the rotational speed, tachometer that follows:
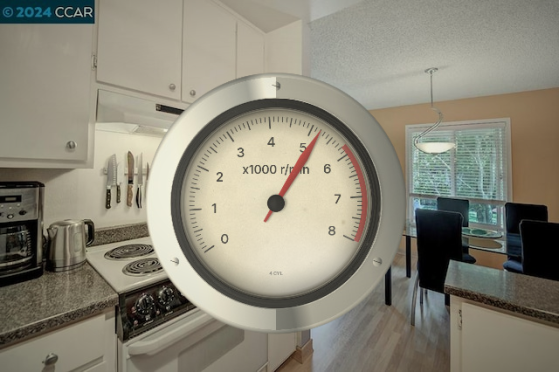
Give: 5200 rpm
